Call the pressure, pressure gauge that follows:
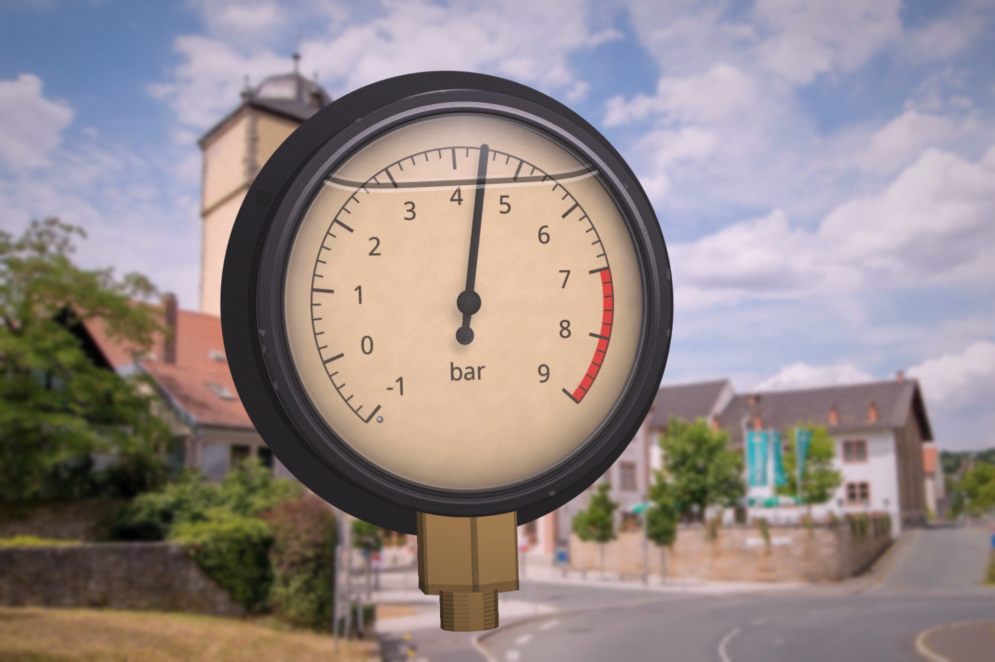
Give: 4.4 bar
